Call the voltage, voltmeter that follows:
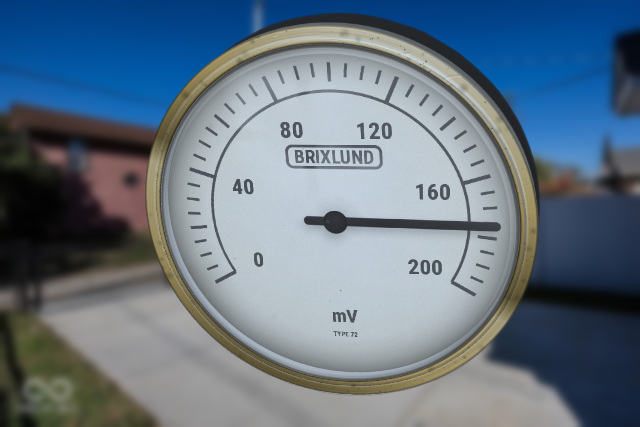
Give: 175 mV
